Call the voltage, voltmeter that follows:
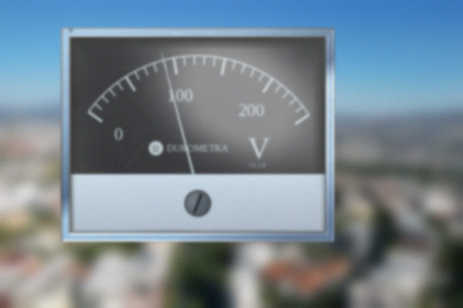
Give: 90 V
